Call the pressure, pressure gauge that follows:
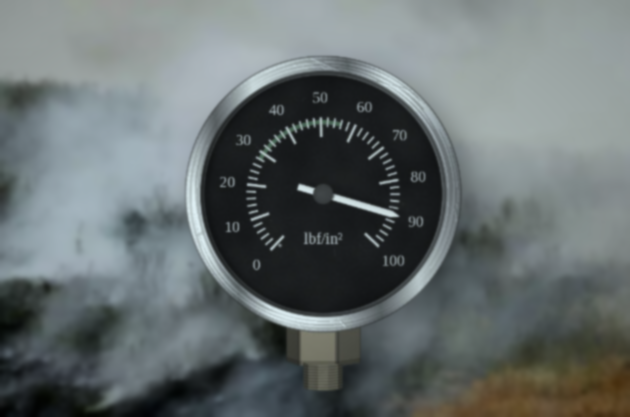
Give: 90 psi
